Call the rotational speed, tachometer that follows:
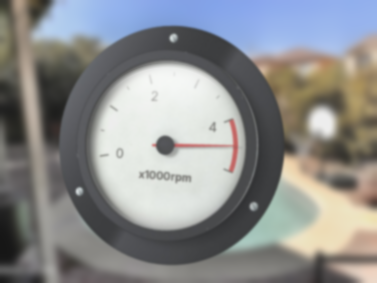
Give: 4500 rpm
